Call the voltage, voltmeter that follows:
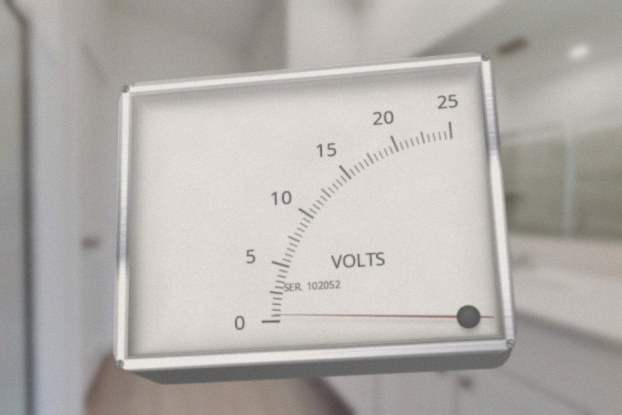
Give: 0.5 V
